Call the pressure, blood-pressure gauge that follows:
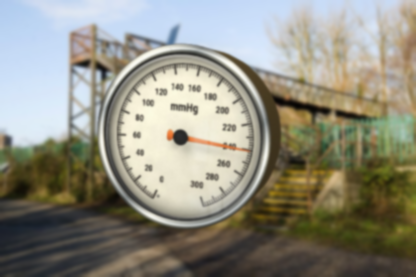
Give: 240 mmHg
